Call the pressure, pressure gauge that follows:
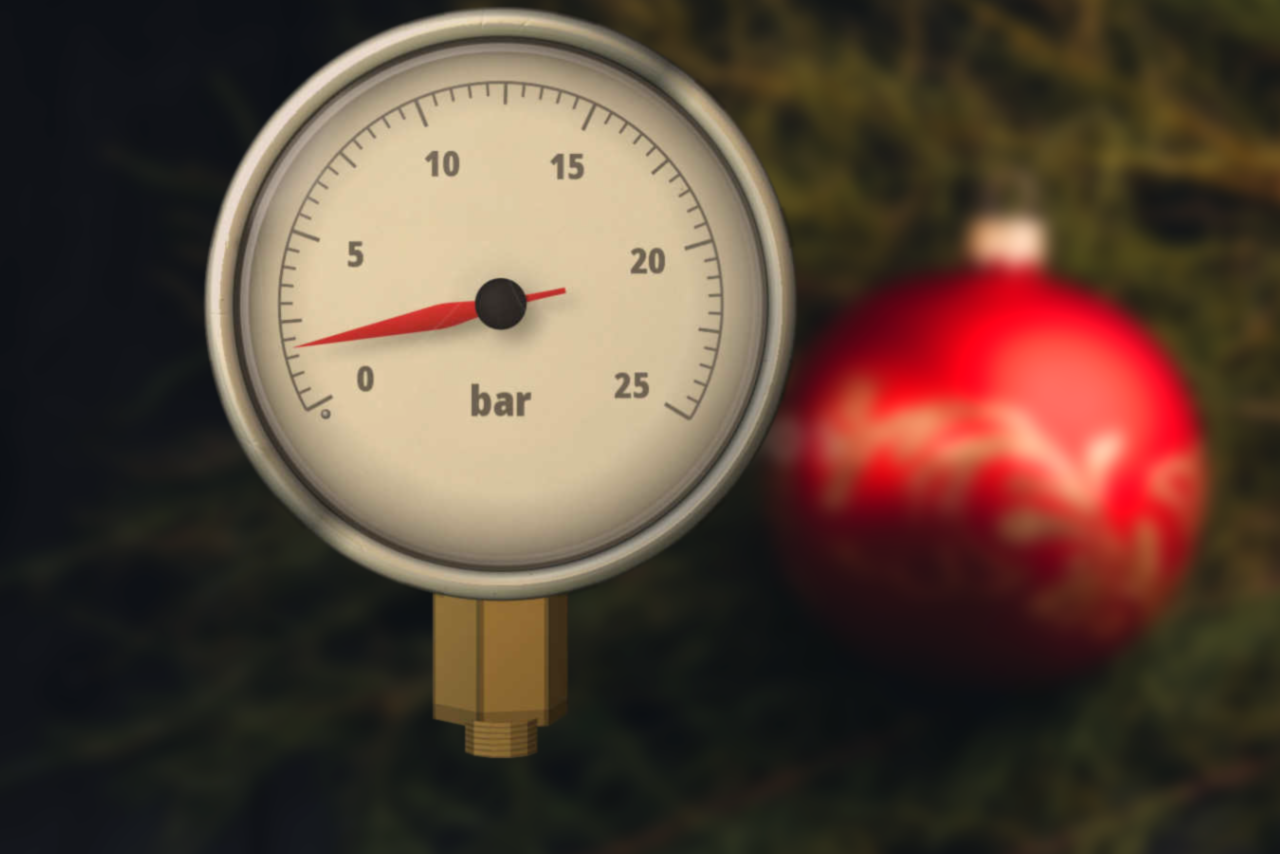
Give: 1.75 bar
